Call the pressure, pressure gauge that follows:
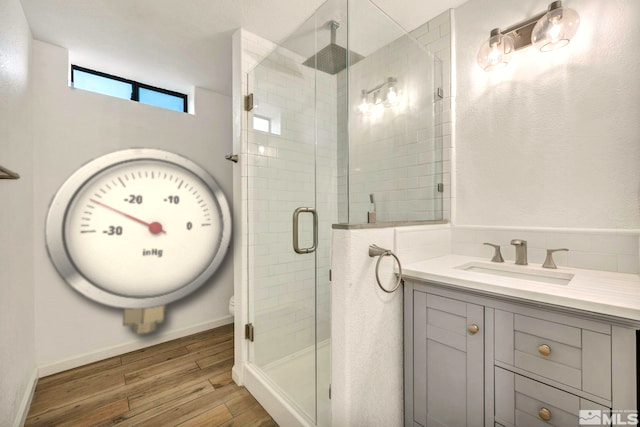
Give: -25 inHg
